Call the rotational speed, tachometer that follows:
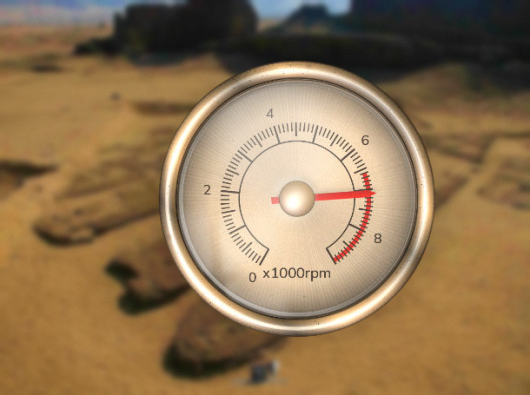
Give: 7100 rpm
